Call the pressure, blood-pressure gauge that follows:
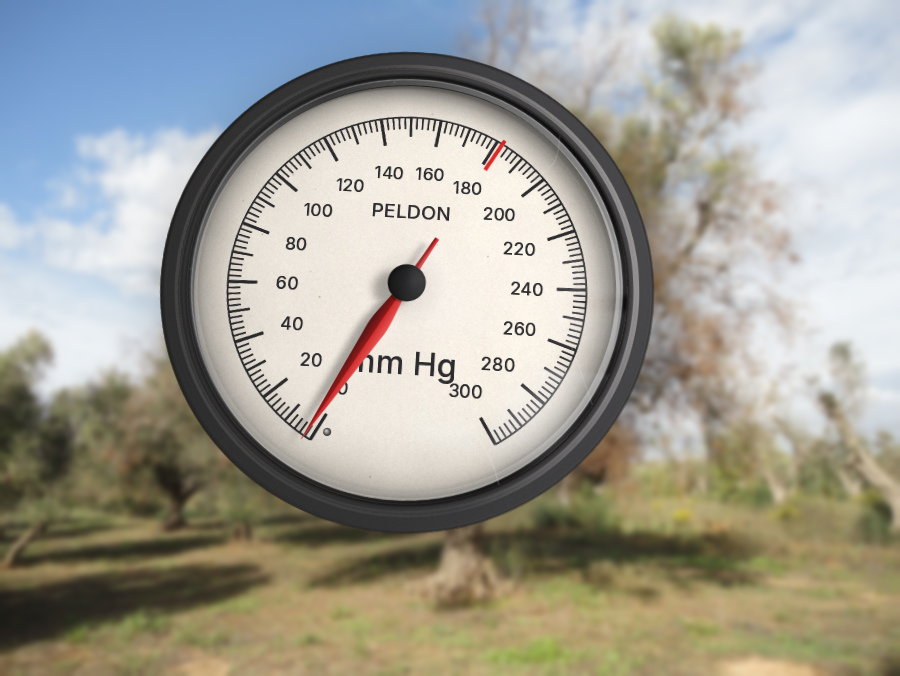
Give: 2 mmHg
